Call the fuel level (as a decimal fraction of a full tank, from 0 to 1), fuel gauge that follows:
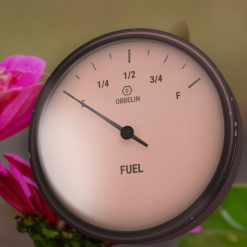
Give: 0
